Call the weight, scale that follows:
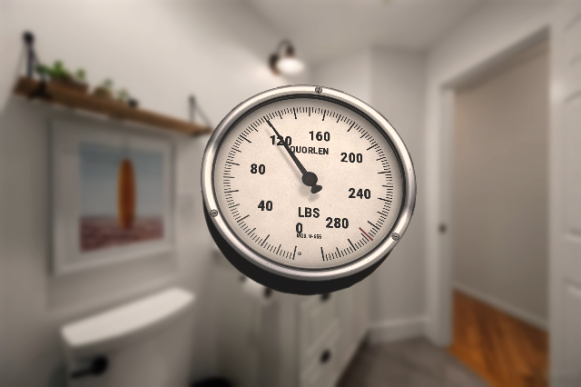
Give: 120 lb
